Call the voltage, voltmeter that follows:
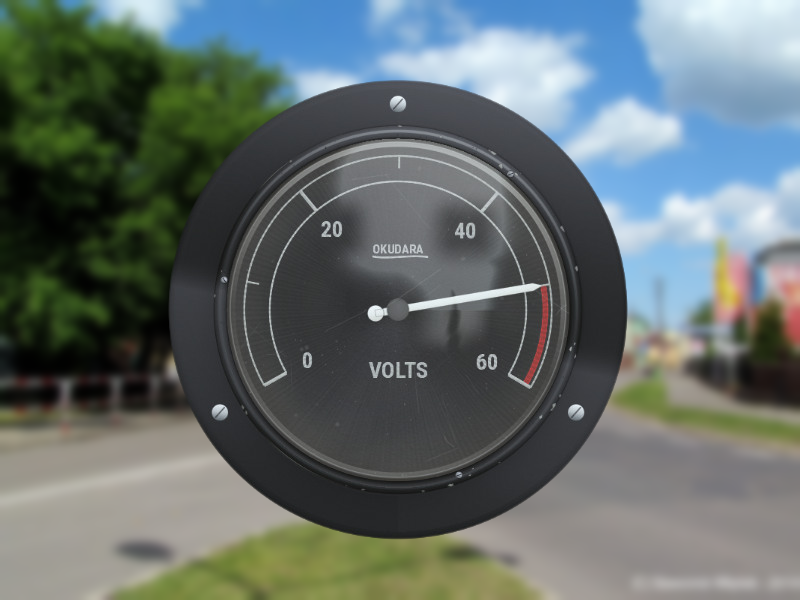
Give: 50 V
